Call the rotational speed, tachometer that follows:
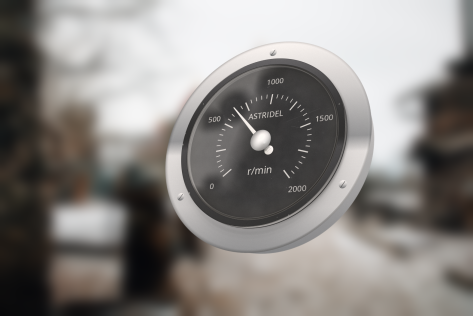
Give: 650 rpm
